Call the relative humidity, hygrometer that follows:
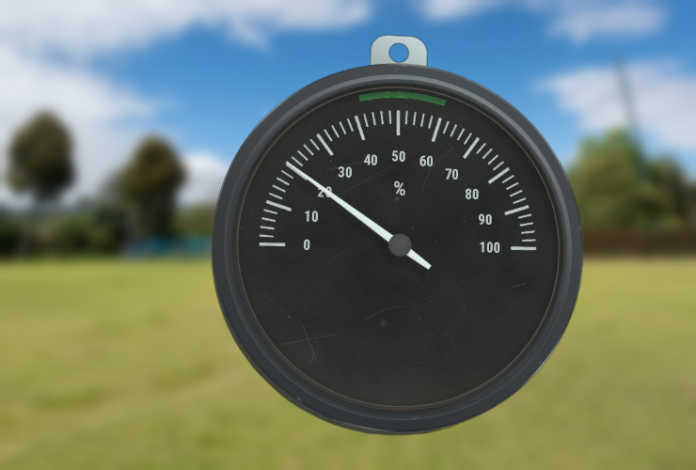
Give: 20 %
